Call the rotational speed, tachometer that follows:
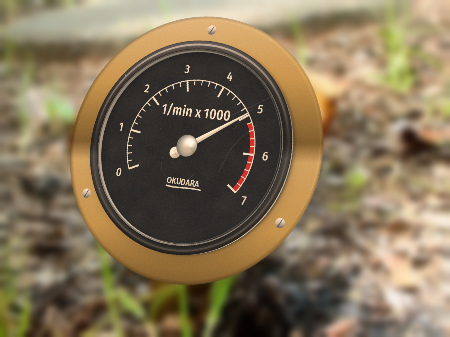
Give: 5000 rpm
